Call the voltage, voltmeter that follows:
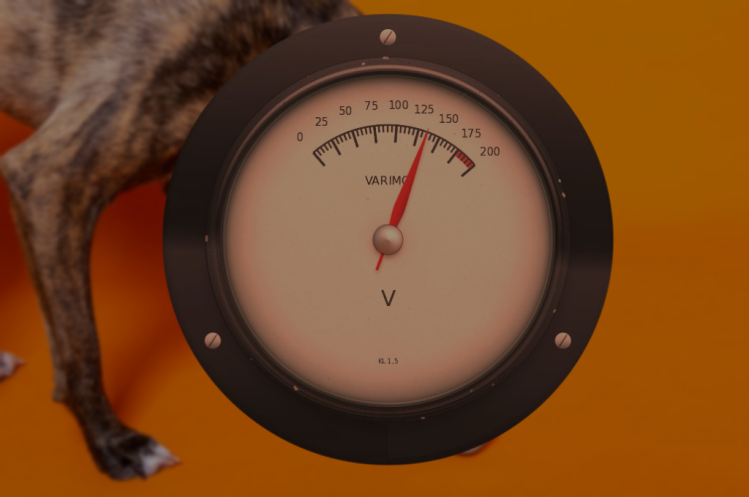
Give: 135 V
